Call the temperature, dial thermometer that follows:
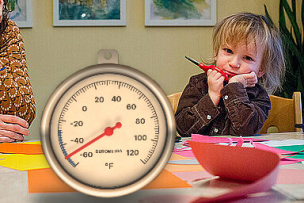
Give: -50 °F
